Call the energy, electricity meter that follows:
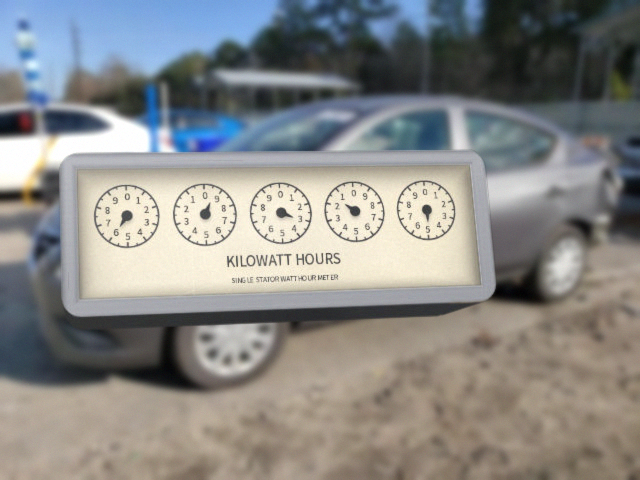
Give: 59315 kWh
